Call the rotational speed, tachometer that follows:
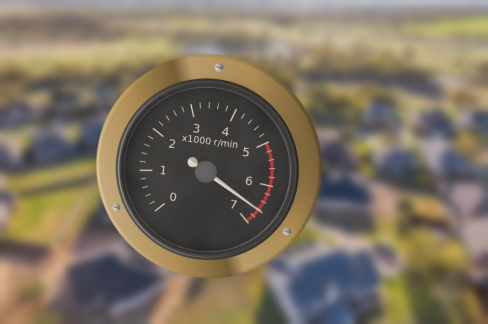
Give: 6600 rpm
